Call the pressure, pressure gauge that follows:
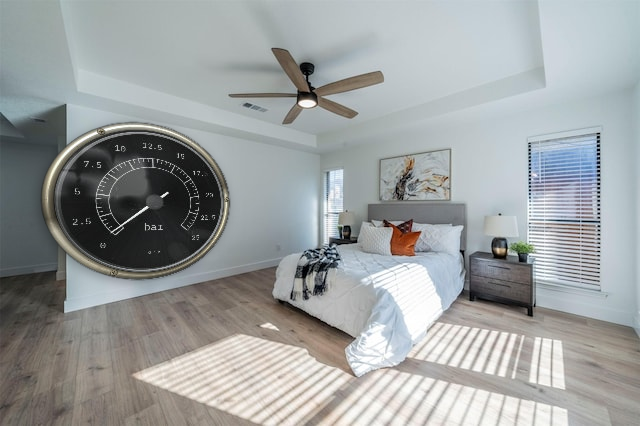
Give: 0.5 bar
